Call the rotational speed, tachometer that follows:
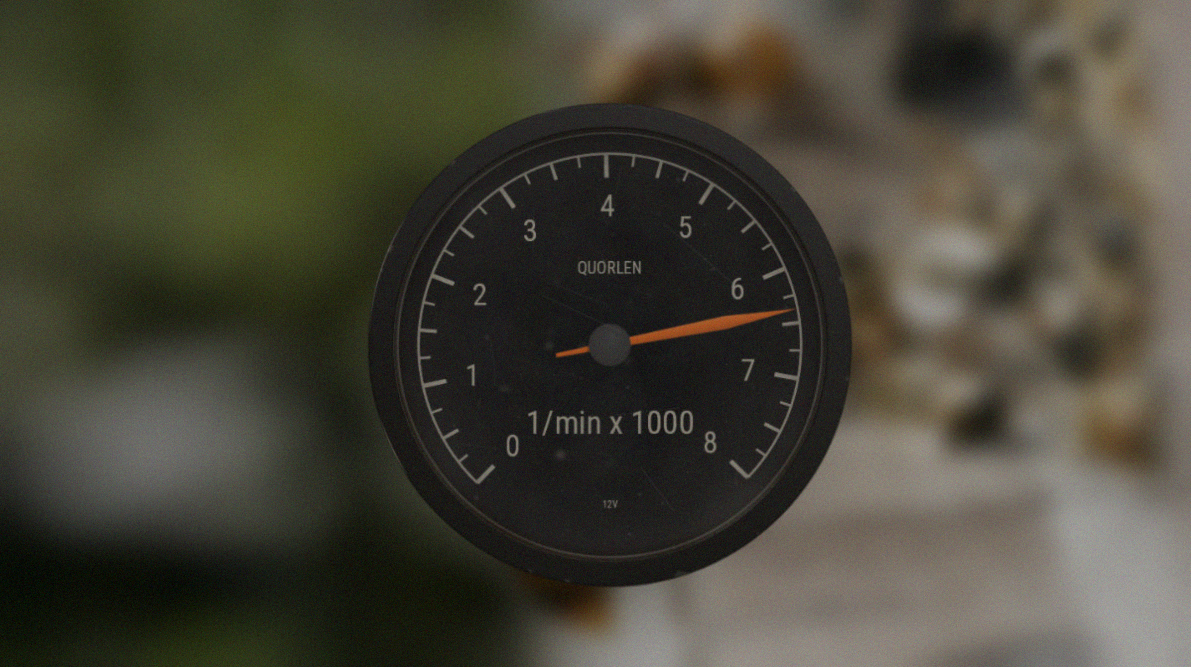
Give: 6375 rpm
